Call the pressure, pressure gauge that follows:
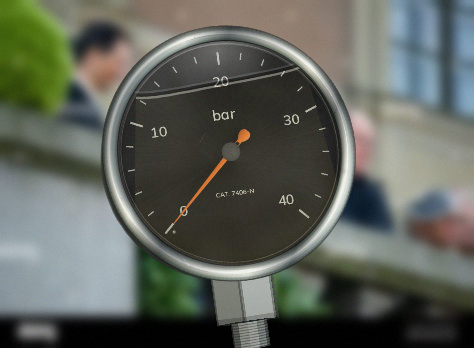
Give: 0 bar
